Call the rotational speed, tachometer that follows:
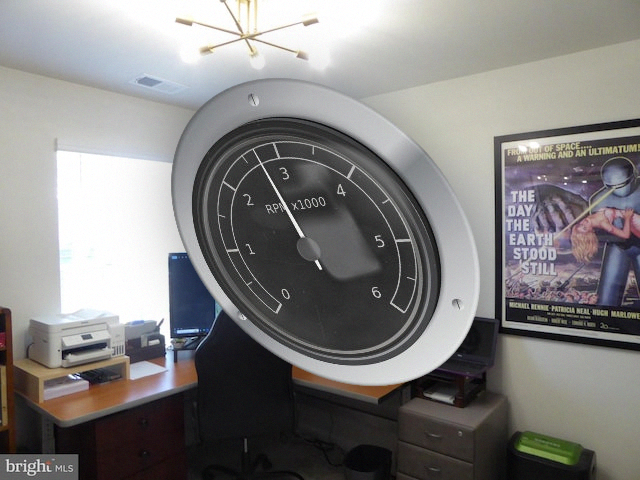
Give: 2750 rpm
